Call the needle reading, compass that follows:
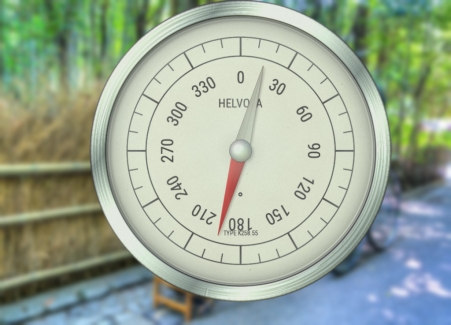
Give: 195 °
